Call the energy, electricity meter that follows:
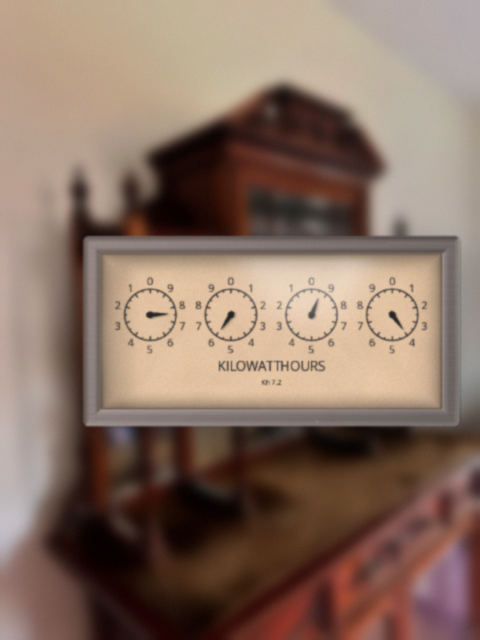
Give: 7594 kWh
